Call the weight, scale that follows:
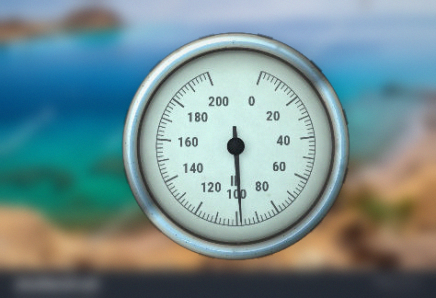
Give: 98 lb
